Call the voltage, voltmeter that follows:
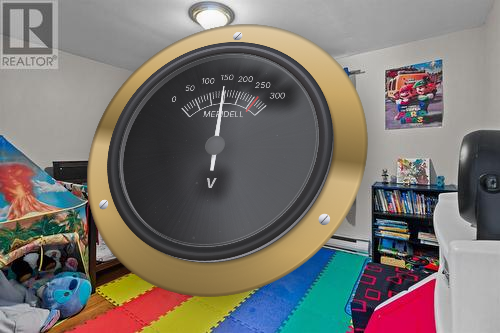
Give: 150 V
